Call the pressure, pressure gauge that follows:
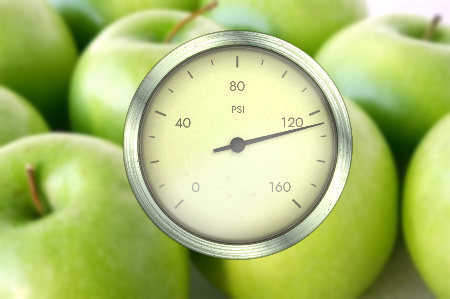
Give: 125 psi
